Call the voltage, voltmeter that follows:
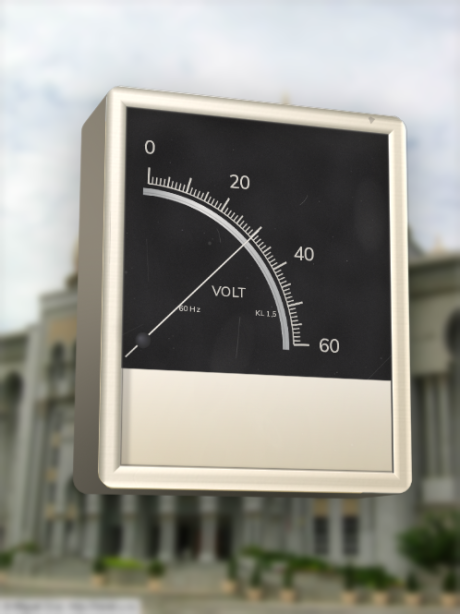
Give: 30 V
